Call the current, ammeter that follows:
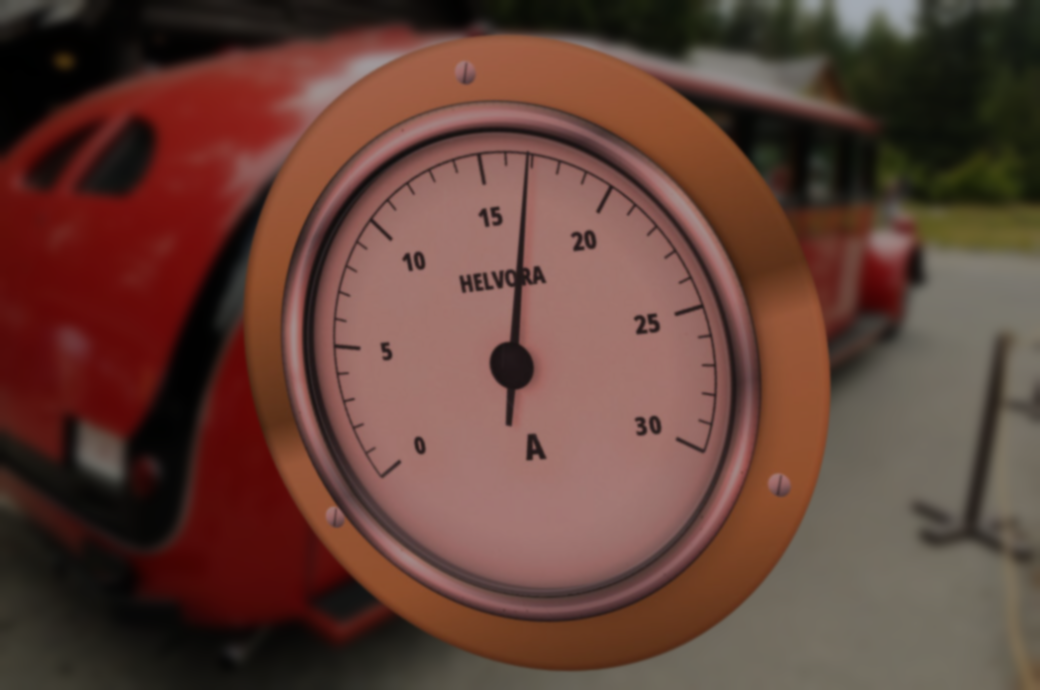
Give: 17 A
